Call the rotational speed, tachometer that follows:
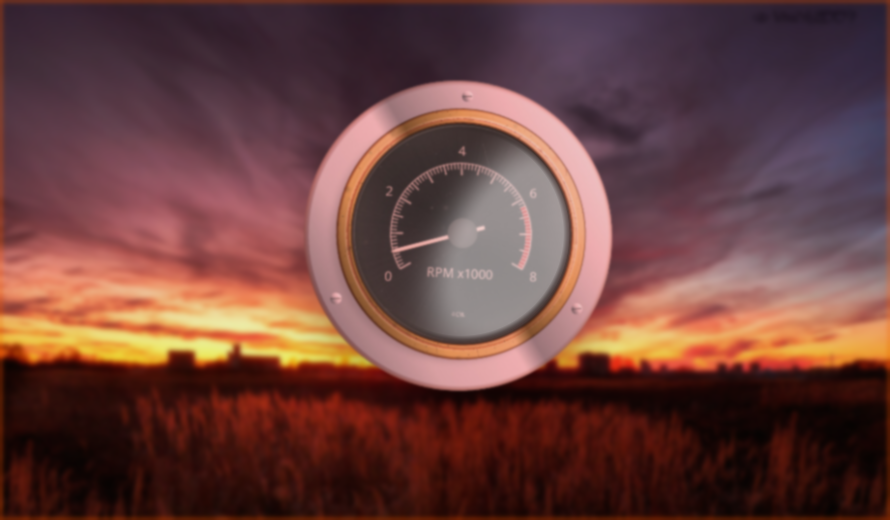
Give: 500 rpm
